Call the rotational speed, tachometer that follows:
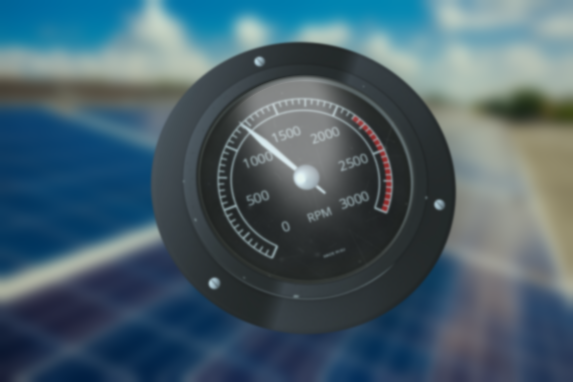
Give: 1200 rpm
